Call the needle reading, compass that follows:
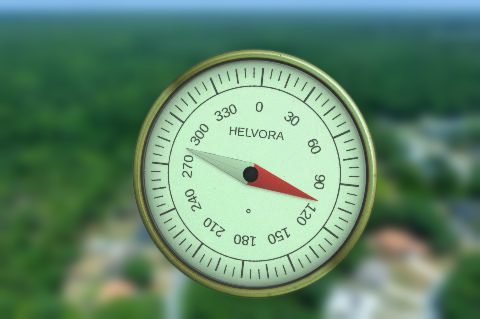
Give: 105 °
